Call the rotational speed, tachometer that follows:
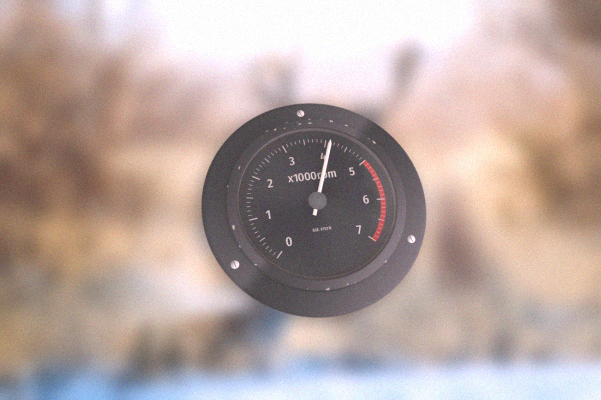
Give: 4100 rpm
